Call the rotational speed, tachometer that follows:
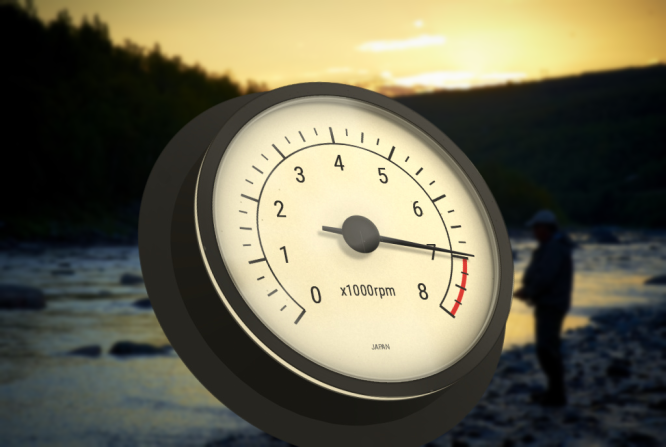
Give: 7000 rpm
